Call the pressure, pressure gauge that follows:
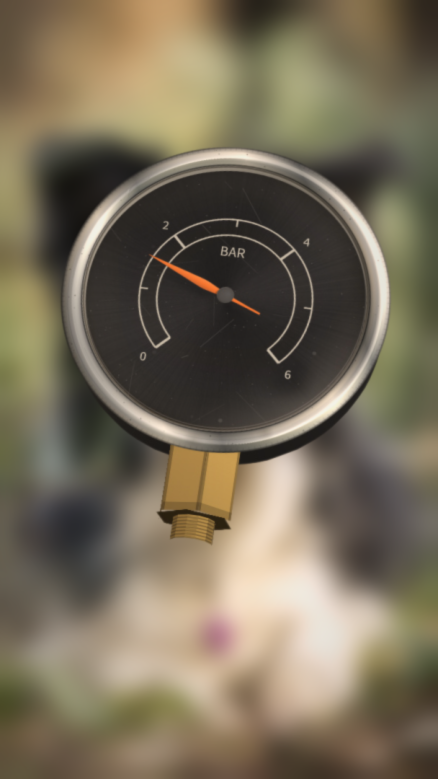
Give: 1.5 bar
